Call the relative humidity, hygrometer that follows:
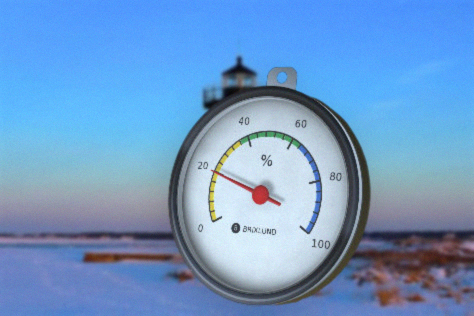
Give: 20 %
